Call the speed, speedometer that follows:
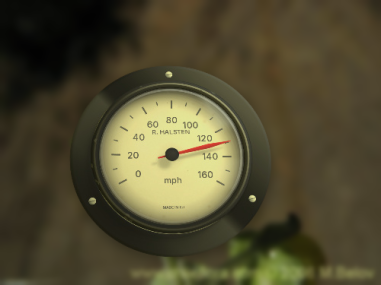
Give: 130 mph
